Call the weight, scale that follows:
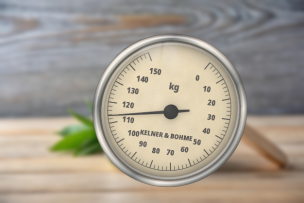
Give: 114 kg
